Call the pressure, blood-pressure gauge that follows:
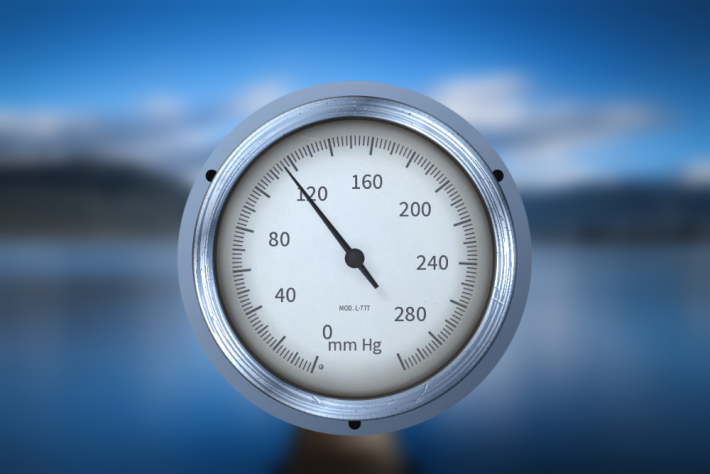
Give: 116 mmHg
